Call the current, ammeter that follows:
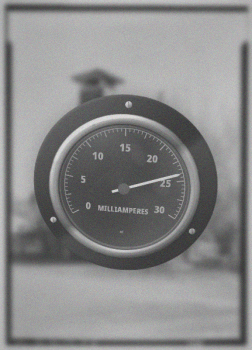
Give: 24 mA
